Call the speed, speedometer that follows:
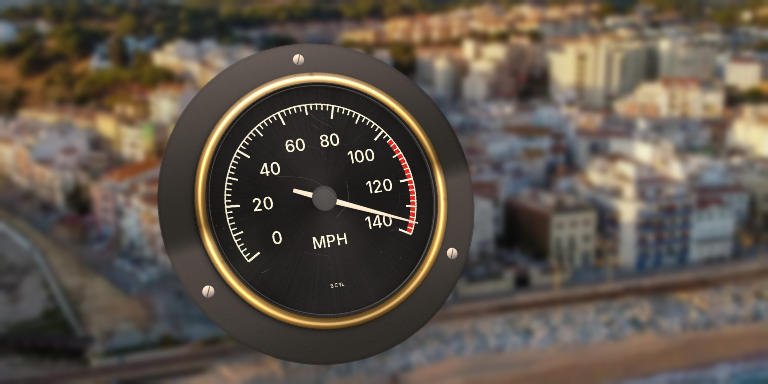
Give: 136 mph
